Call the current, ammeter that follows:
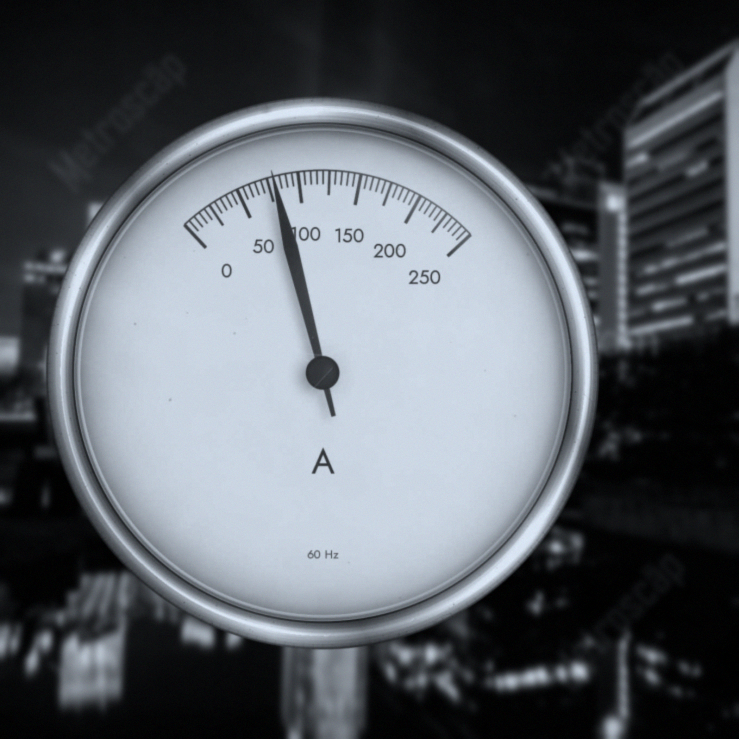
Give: 80 A
